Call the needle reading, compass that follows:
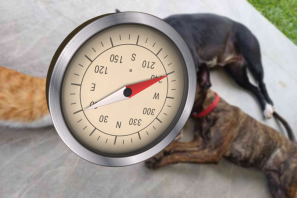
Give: 240 °
